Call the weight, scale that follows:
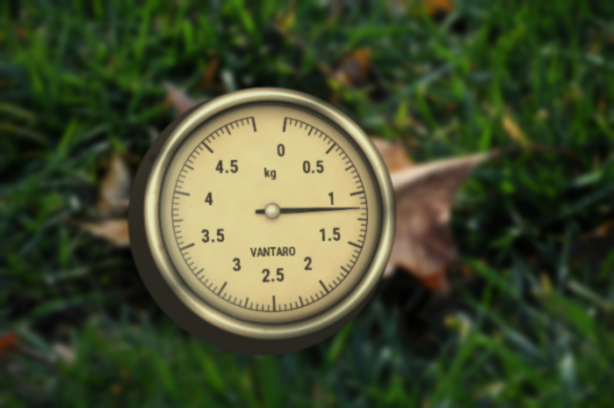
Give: 1.15 kg
